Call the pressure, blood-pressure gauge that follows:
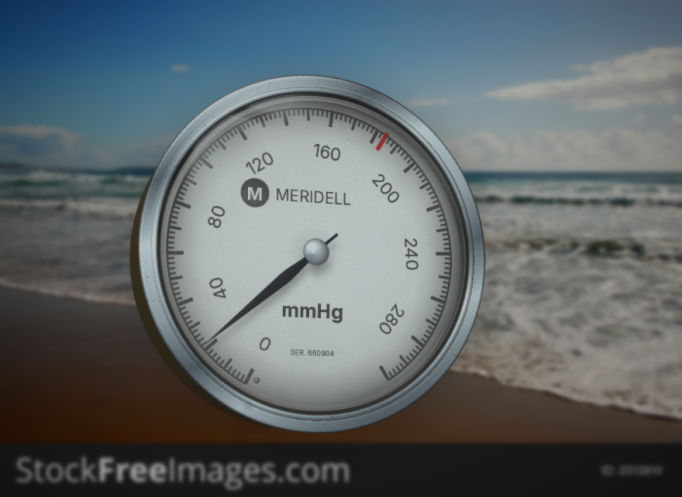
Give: 22 mmHg
